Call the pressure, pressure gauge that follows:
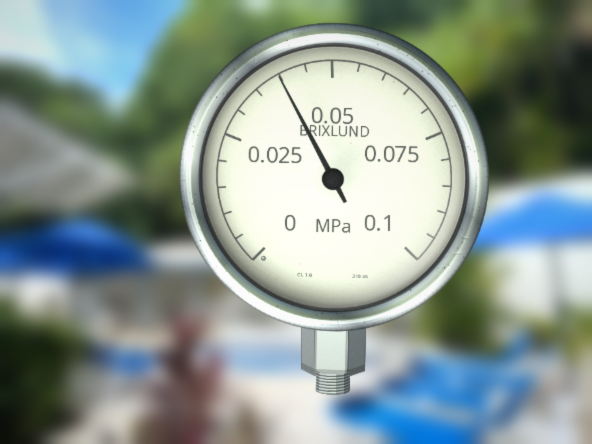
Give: 0.04 MPa
